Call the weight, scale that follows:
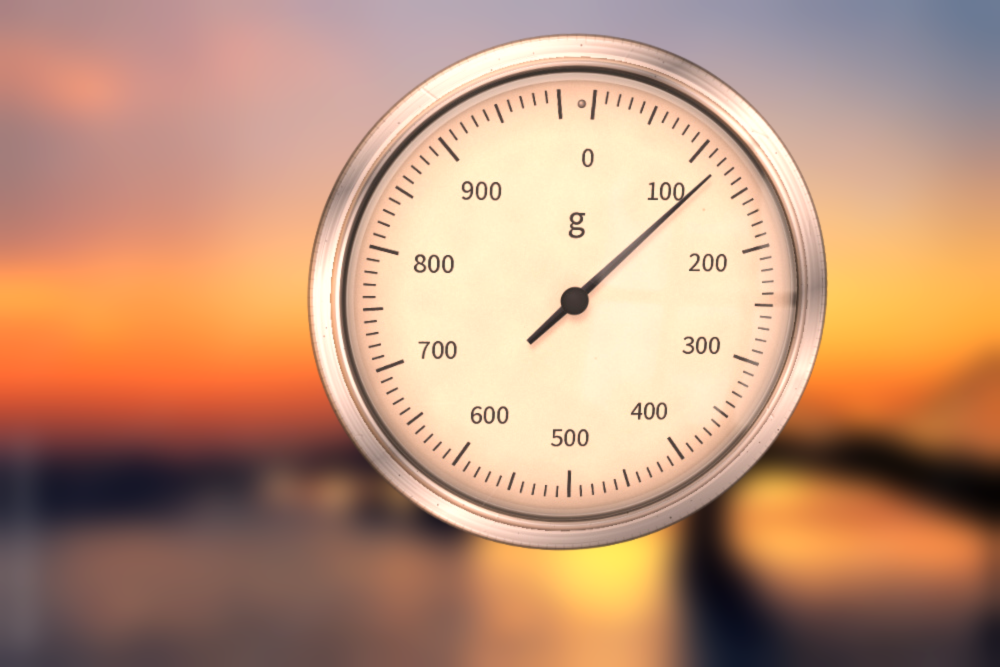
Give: 120 g
